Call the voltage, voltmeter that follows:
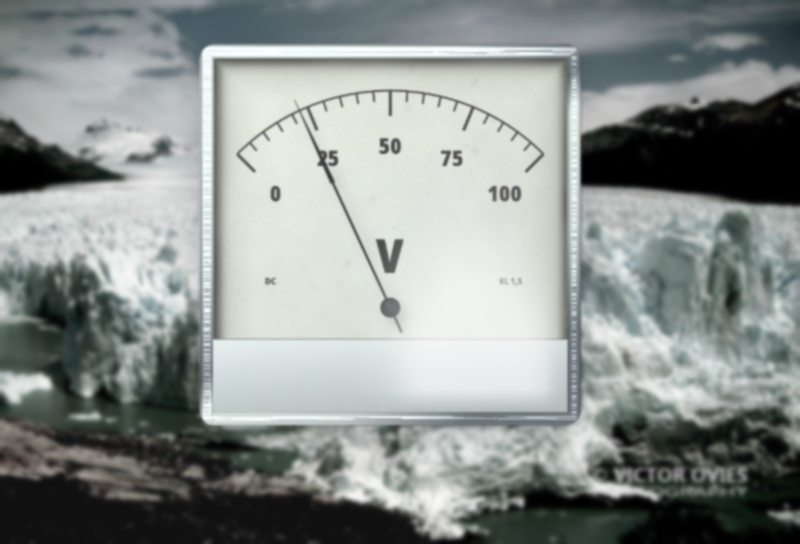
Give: 22.5 V
